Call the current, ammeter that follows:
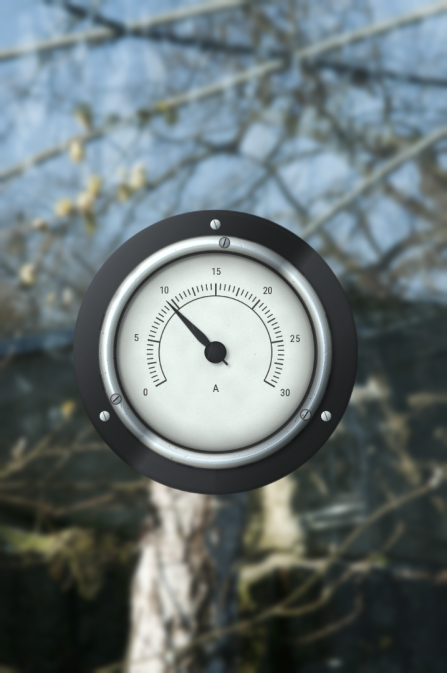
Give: 9.5 A
